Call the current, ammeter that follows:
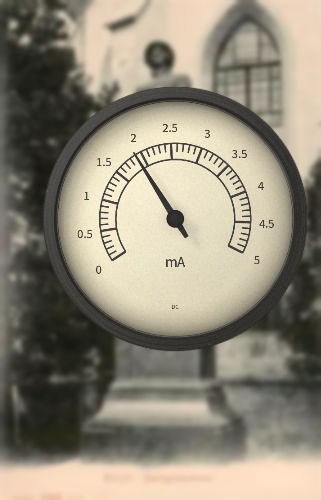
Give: 1.9 mA
